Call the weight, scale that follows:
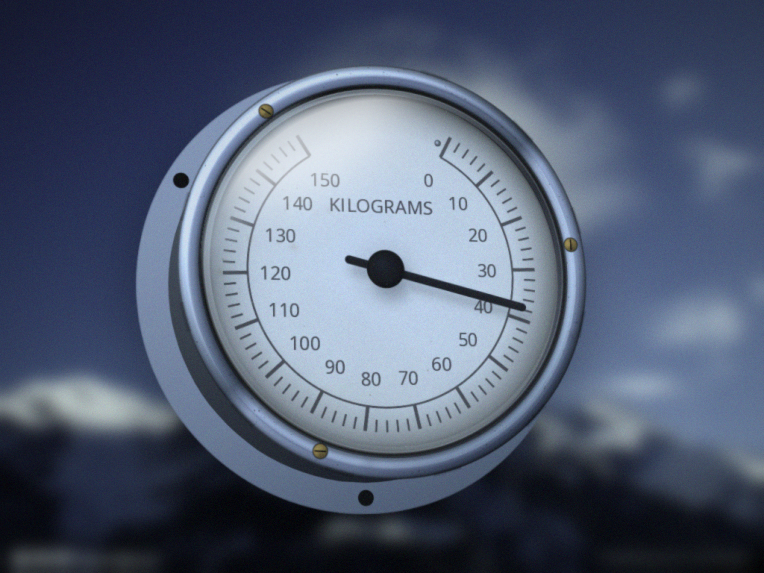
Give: 38 kg
